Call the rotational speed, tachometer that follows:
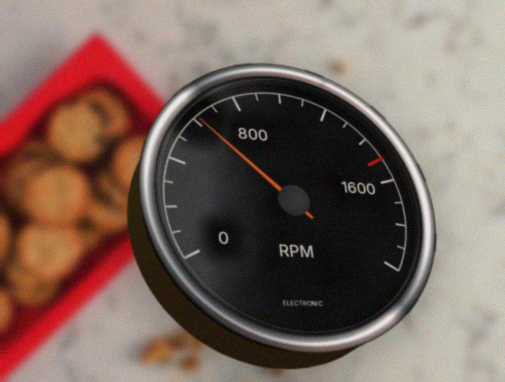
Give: 600 rpm
